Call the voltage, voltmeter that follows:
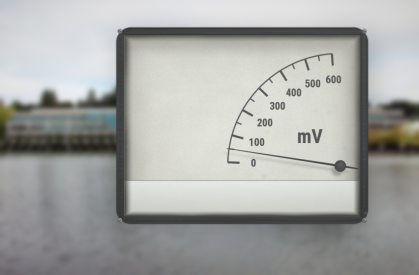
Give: 50 mV
